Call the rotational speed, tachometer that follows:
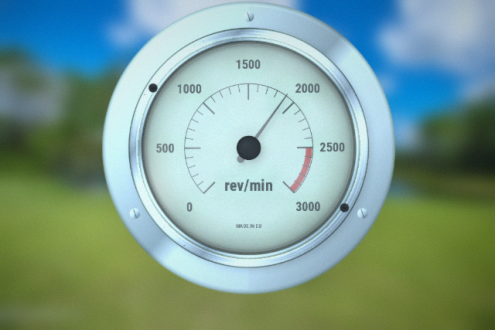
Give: 1900 rpm
